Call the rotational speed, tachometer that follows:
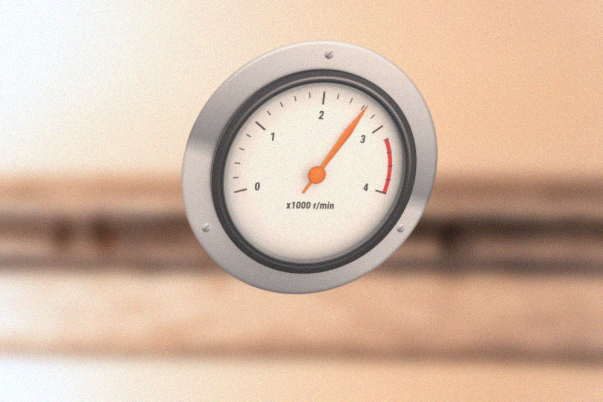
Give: 2600 rpm
